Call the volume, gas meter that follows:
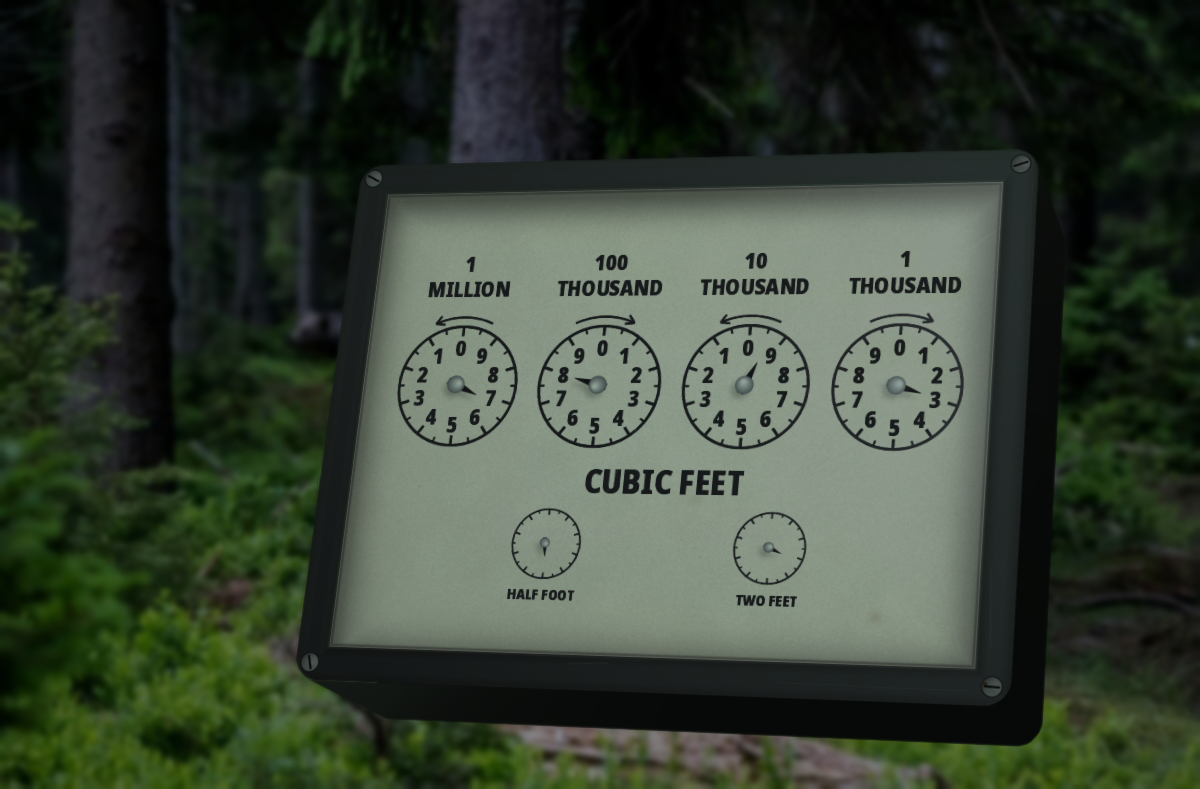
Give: 679300 ft³
